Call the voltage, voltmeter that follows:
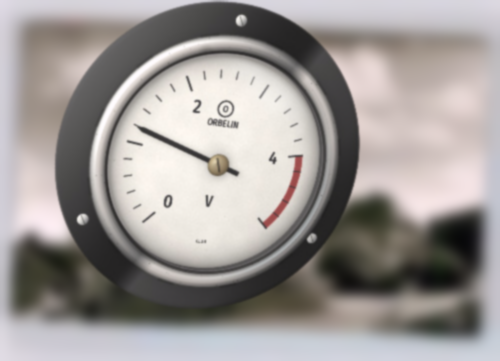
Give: 1.2 V
